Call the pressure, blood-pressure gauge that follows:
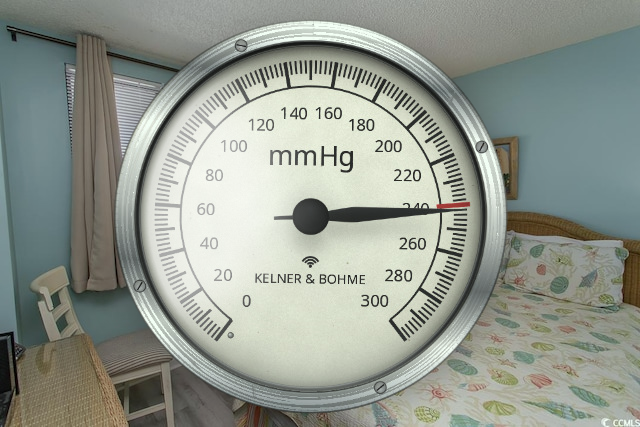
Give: 242 mmHg
